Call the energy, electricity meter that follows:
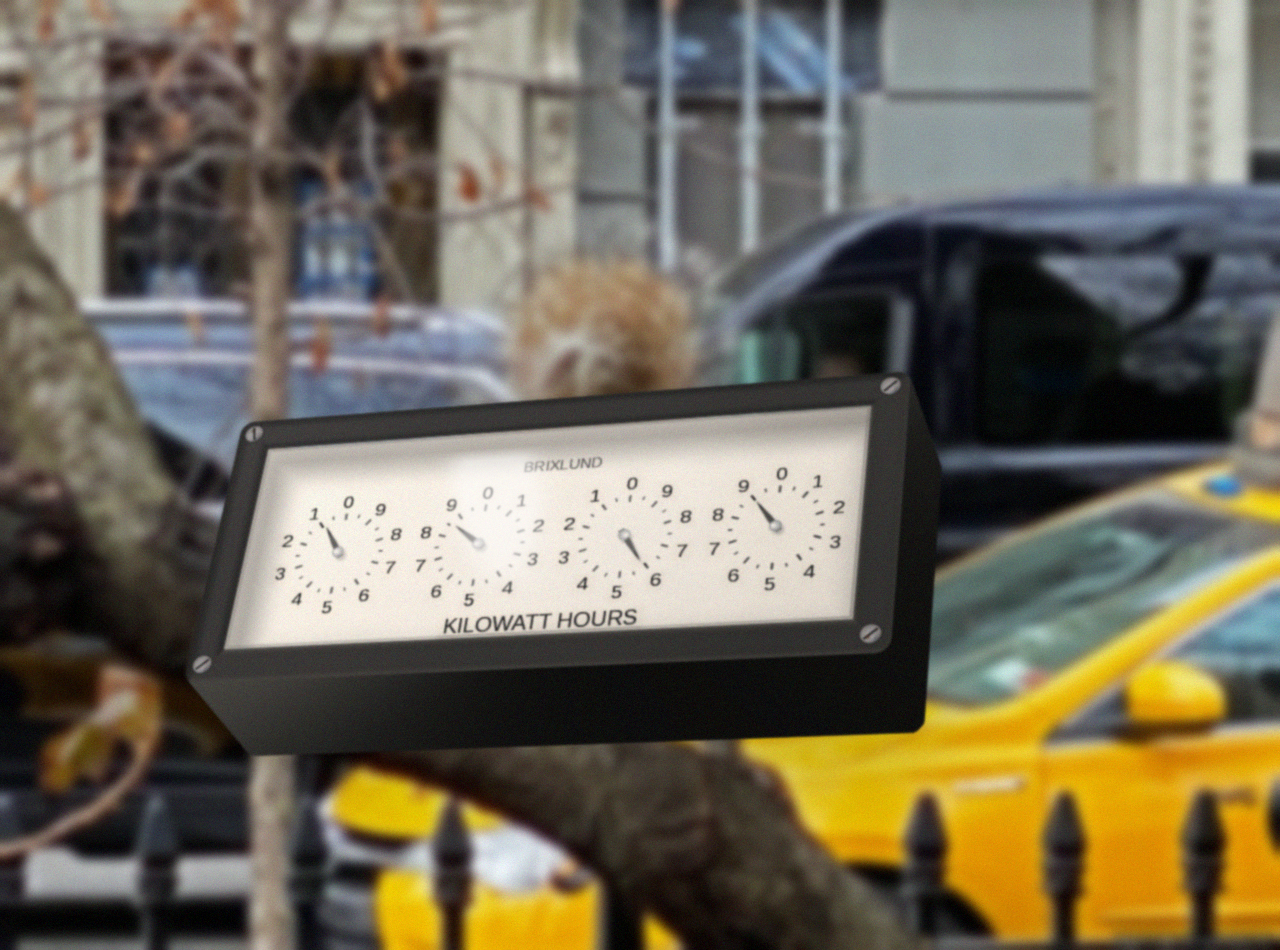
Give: 859 kWh
